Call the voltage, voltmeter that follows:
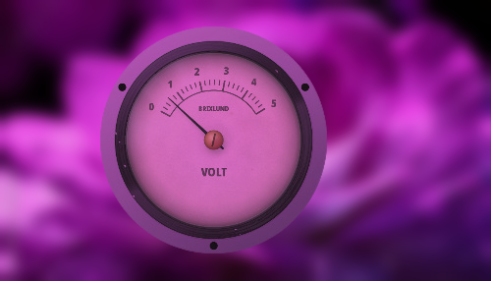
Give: 0.6 V
